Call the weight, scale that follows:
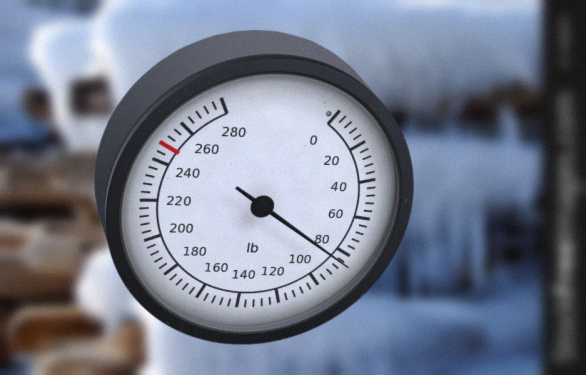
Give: 84 lb
